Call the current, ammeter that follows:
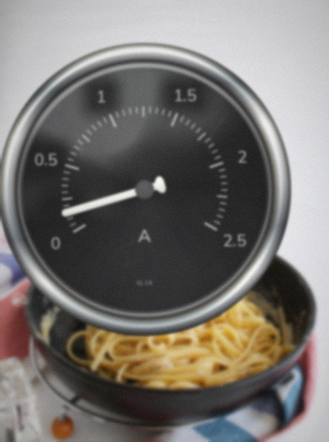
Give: 0.15 A
